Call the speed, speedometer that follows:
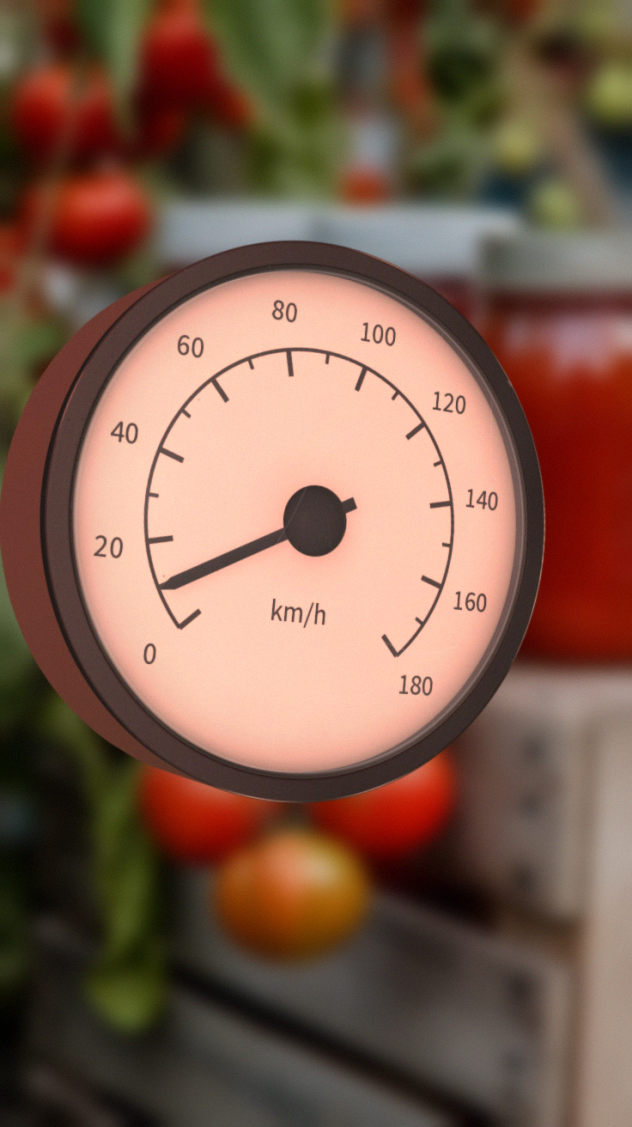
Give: 10 km/h
